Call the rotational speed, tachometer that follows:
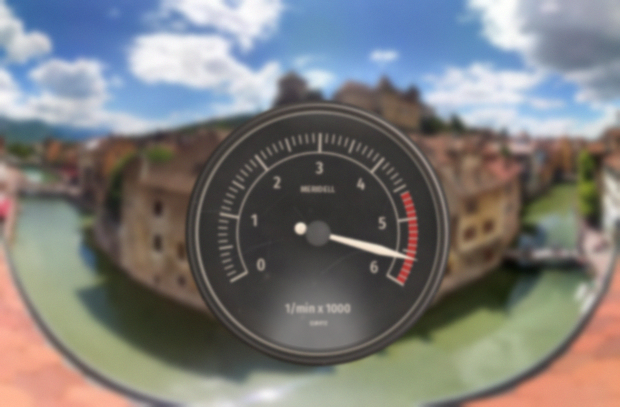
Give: 5600 rpm
